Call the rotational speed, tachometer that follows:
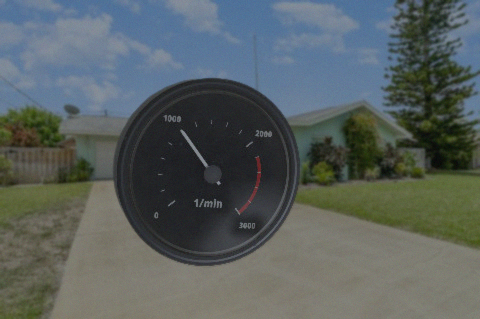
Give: 1000 rpm
